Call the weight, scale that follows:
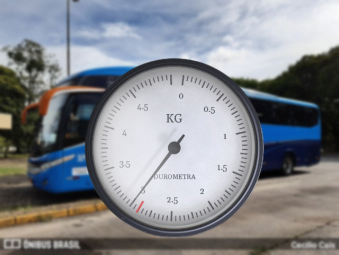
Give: 3 kg
